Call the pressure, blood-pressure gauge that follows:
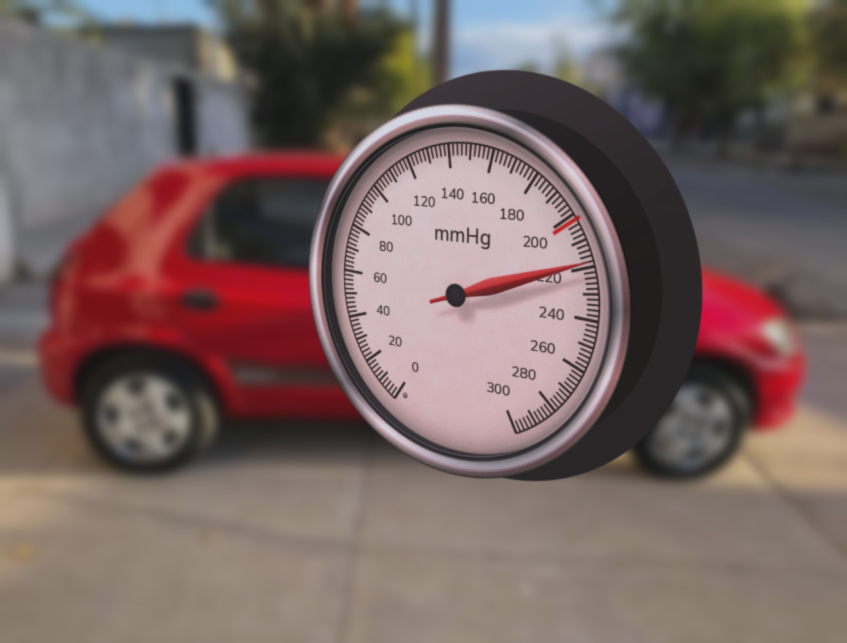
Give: 218 mmHg
